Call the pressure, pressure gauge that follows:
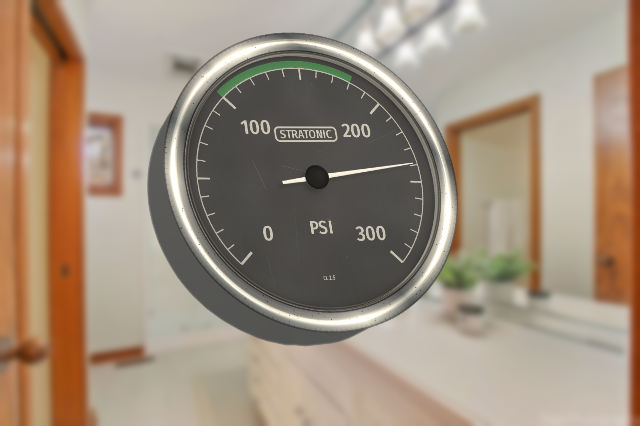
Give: 240 psi
